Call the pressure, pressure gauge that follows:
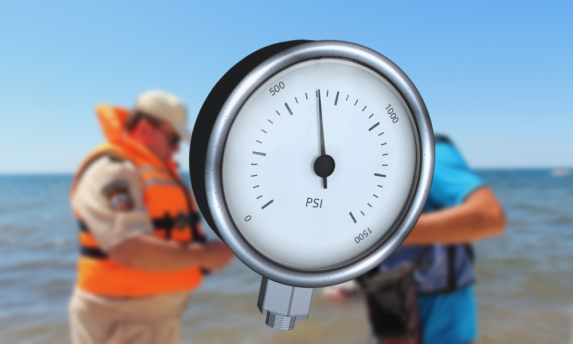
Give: 650 psi
